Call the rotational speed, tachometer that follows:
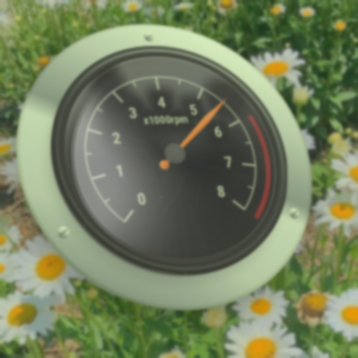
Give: 5500 rpm
